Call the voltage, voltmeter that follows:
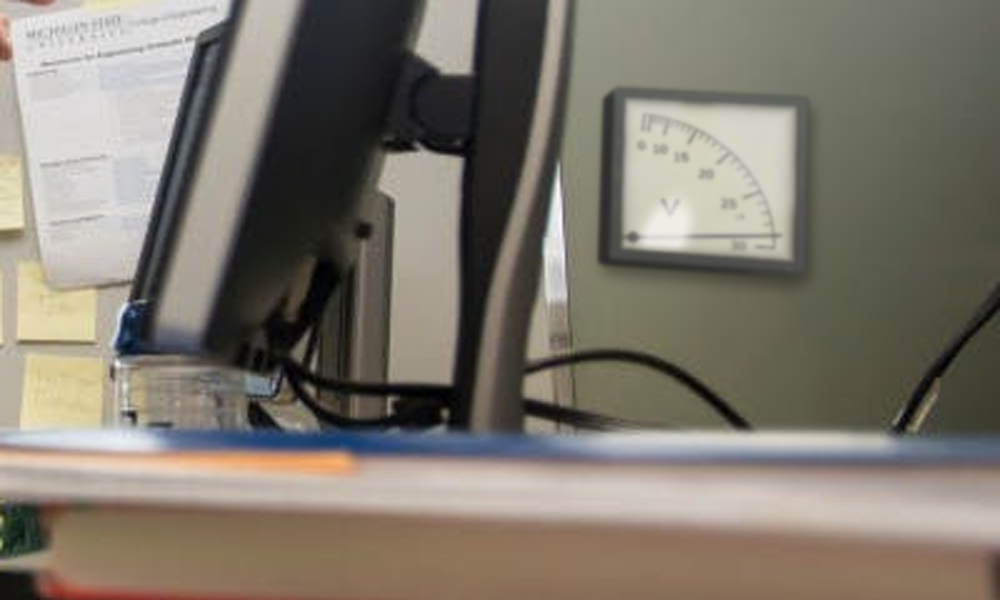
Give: 29 V
